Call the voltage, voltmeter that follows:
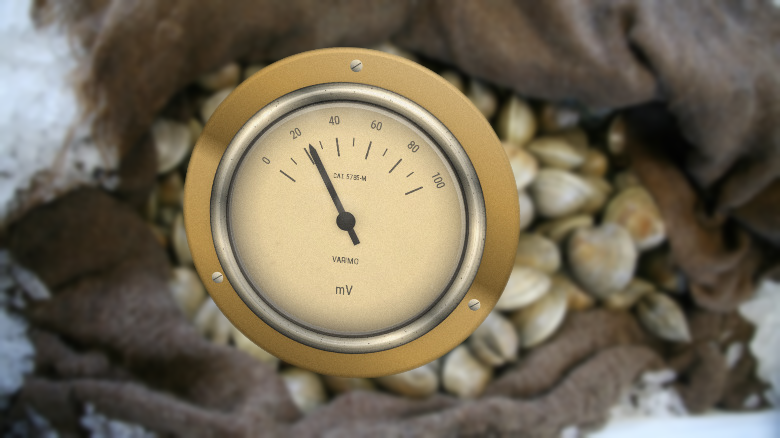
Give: 25 mV
